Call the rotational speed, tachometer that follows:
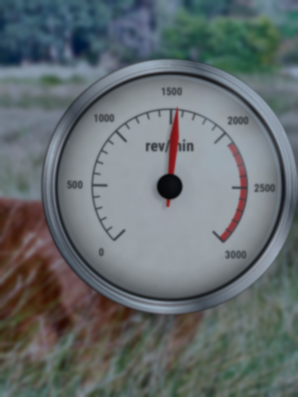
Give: 1550 rpm
